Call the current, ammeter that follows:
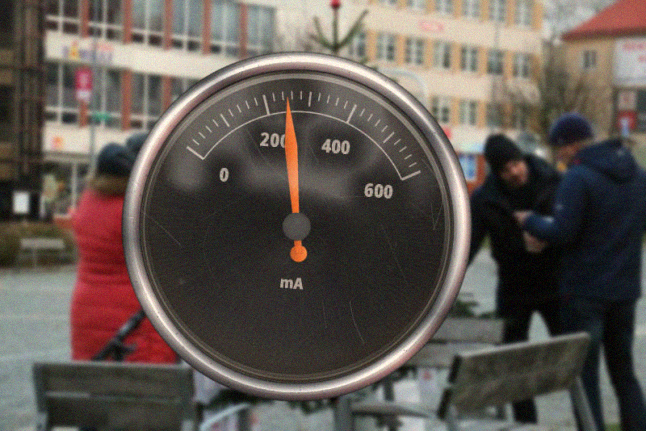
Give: 250 mA
